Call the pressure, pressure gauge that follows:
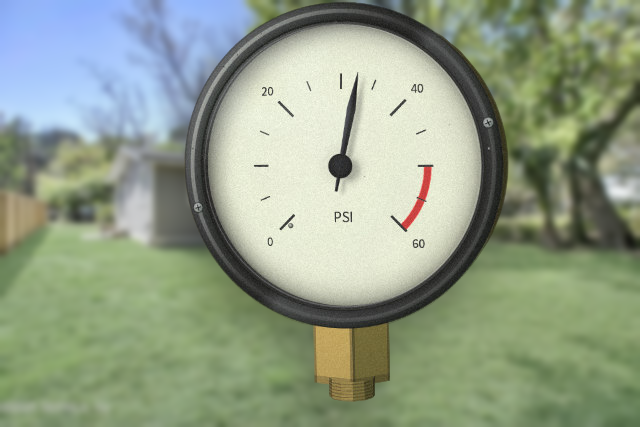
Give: 32.5 psi
